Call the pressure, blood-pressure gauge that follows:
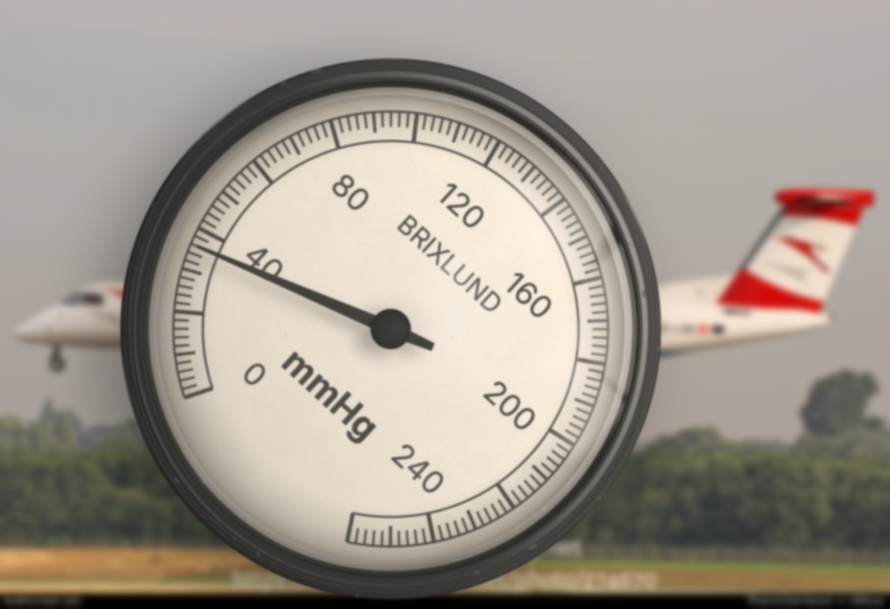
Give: 36 mmHg
